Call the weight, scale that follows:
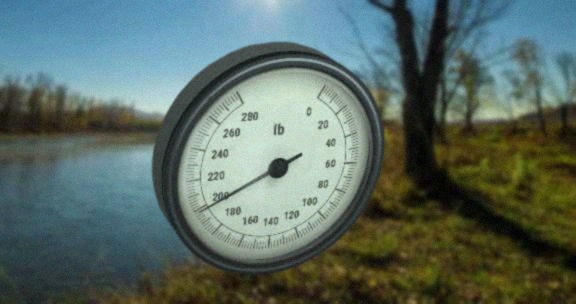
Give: 200 lb
